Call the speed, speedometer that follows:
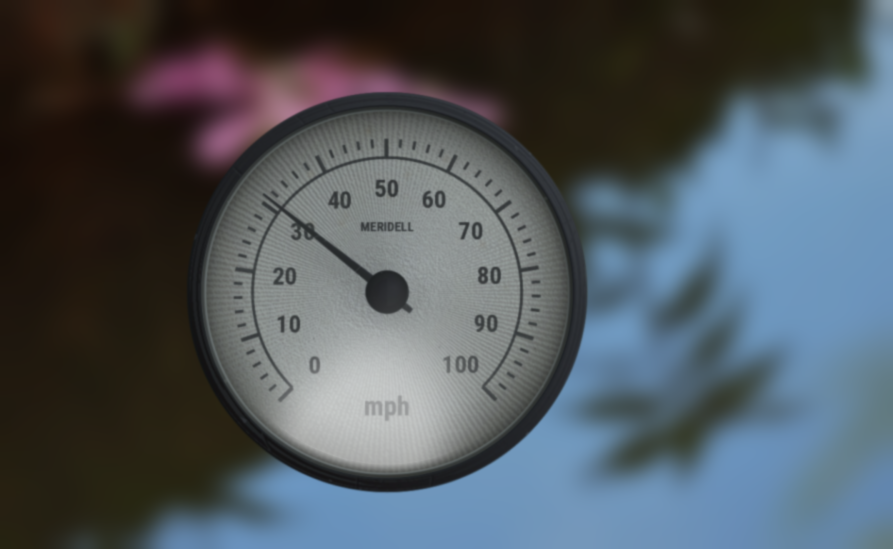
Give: 31 mph
